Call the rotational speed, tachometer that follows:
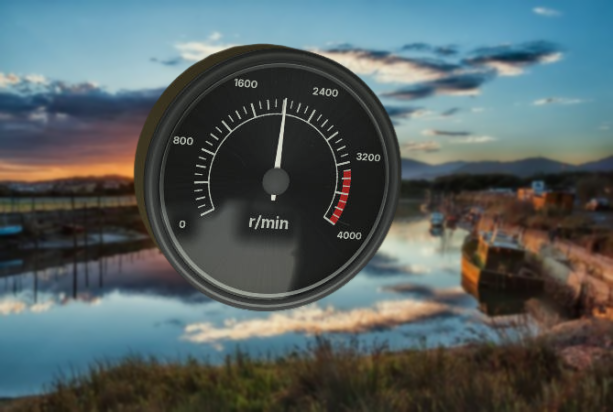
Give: 2000 rpm
